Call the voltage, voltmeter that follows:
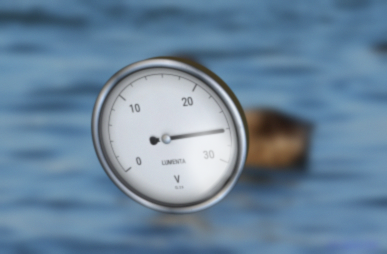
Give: 26 V
